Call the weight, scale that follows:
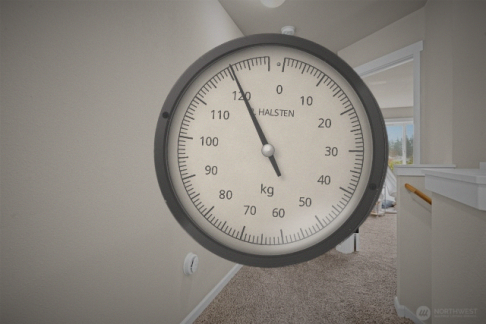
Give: 121 kg
